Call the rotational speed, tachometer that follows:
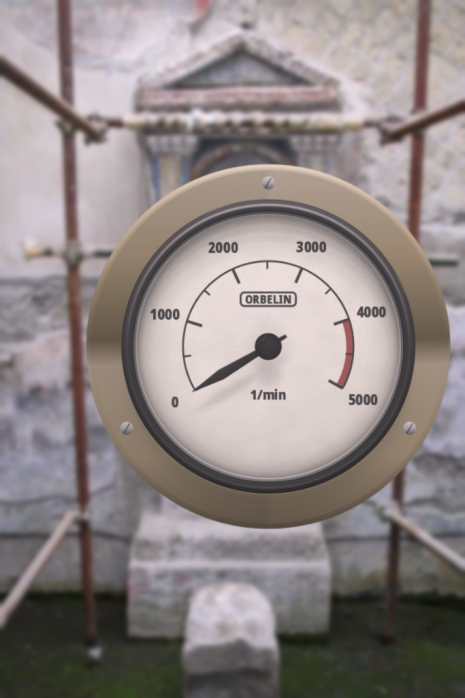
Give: 0 rpm
